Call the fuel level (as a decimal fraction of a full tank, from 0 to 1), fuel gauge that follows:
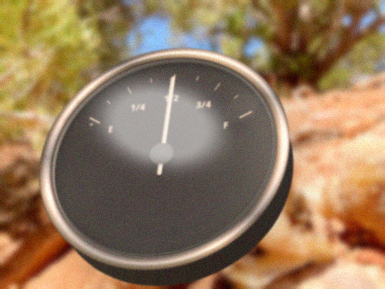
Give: 0.5
